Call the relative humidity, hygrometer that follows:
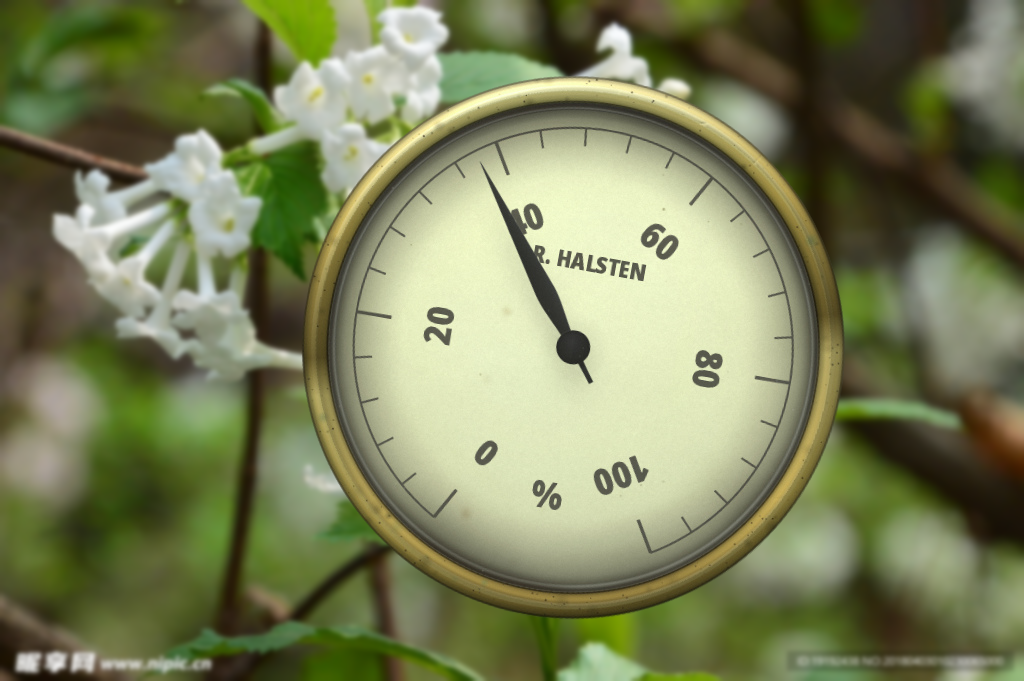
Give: 38 %
